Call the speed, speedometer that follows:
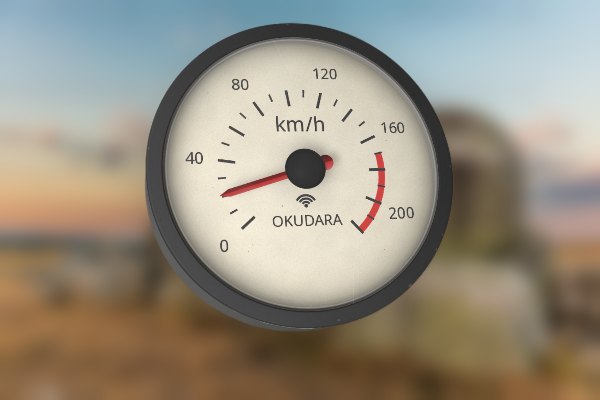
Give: 20 km/h
